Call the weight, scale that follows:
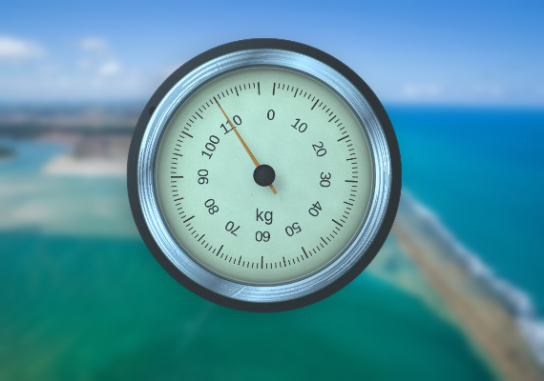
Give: 110 kg
